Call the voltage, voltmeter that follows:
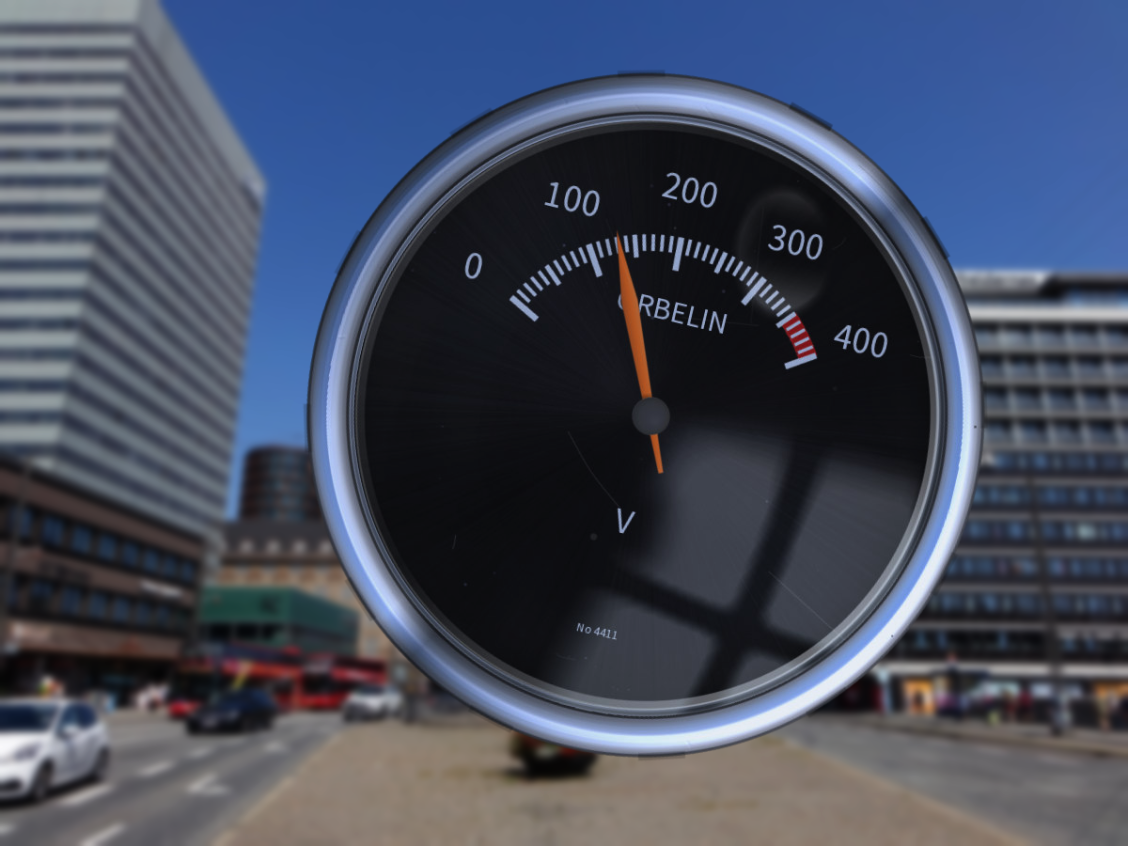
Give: 130 V
